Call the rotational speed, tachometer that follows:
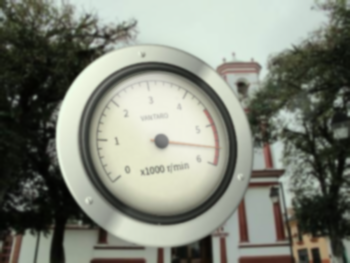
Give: 5600 rpm
